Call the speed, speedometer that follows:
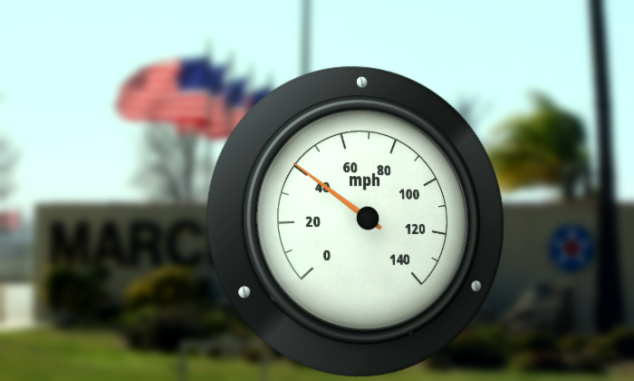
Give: 40 mph
